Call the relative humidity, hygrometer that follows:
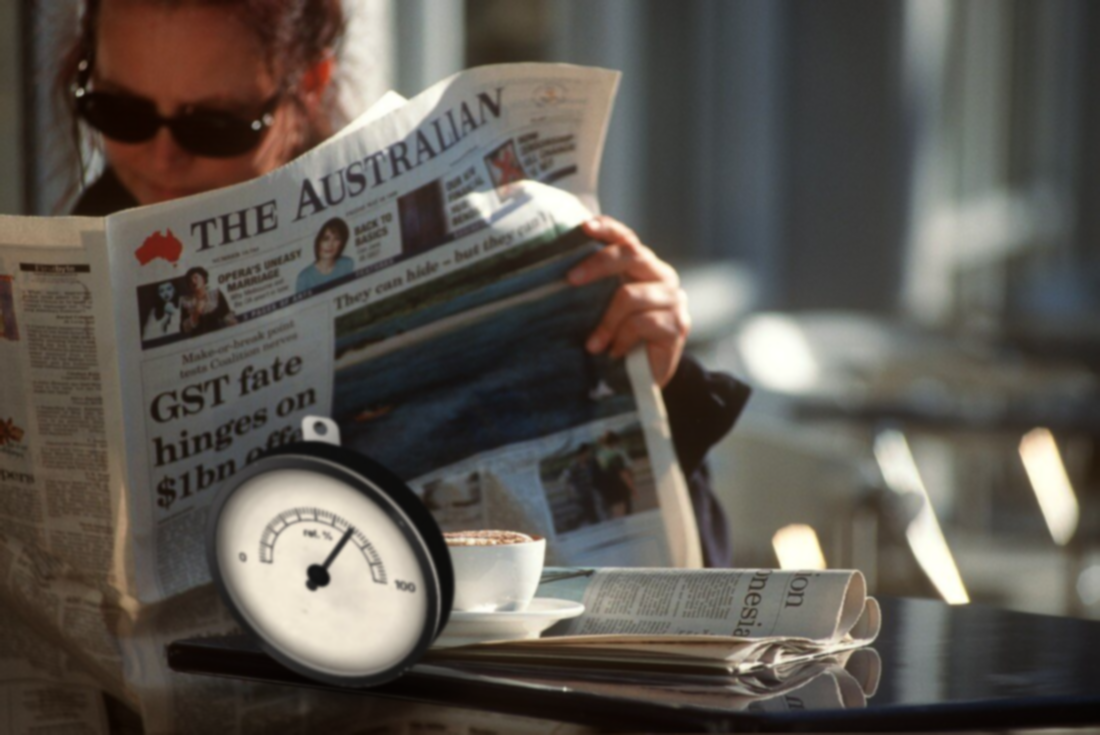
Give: 70 %
